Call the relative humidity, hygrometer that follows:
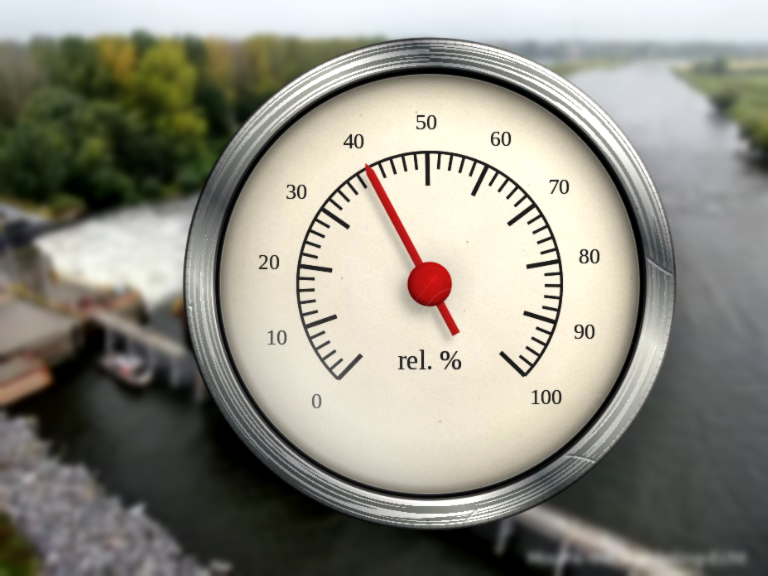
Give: 40 %
